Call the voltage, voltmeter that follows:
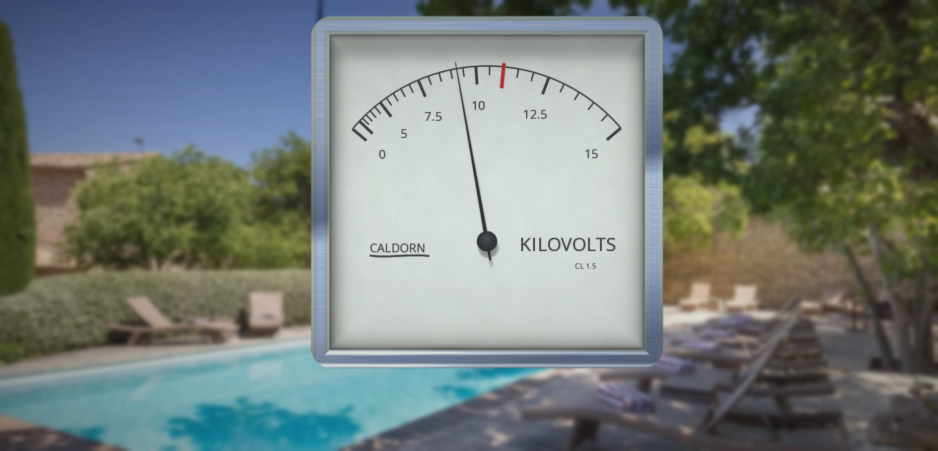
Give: 9.25 kV
